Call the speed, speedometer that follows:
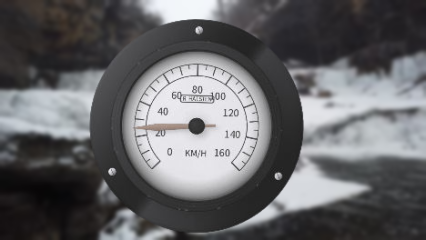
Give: 25 km/h
